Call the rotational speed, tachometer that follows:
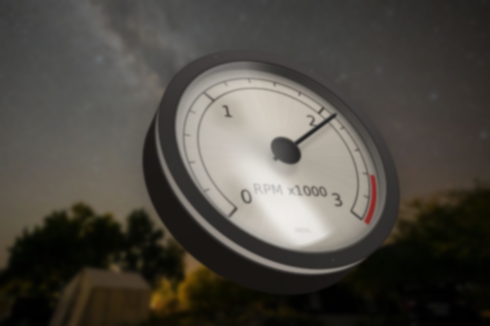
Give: 2100 rpm
